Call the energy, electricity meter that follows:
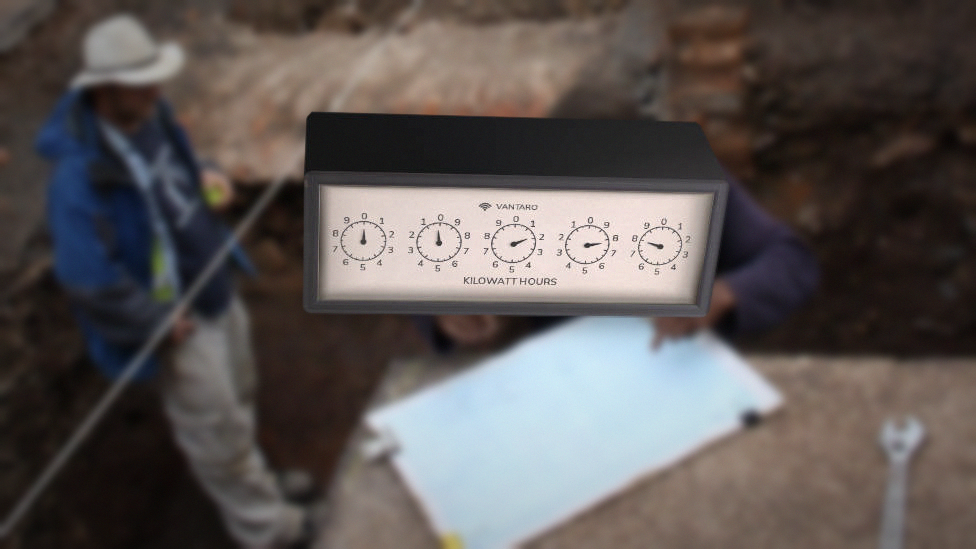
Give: 178 kWh
